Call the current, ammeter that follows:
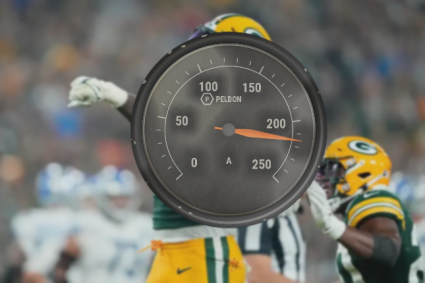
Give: 215 A
